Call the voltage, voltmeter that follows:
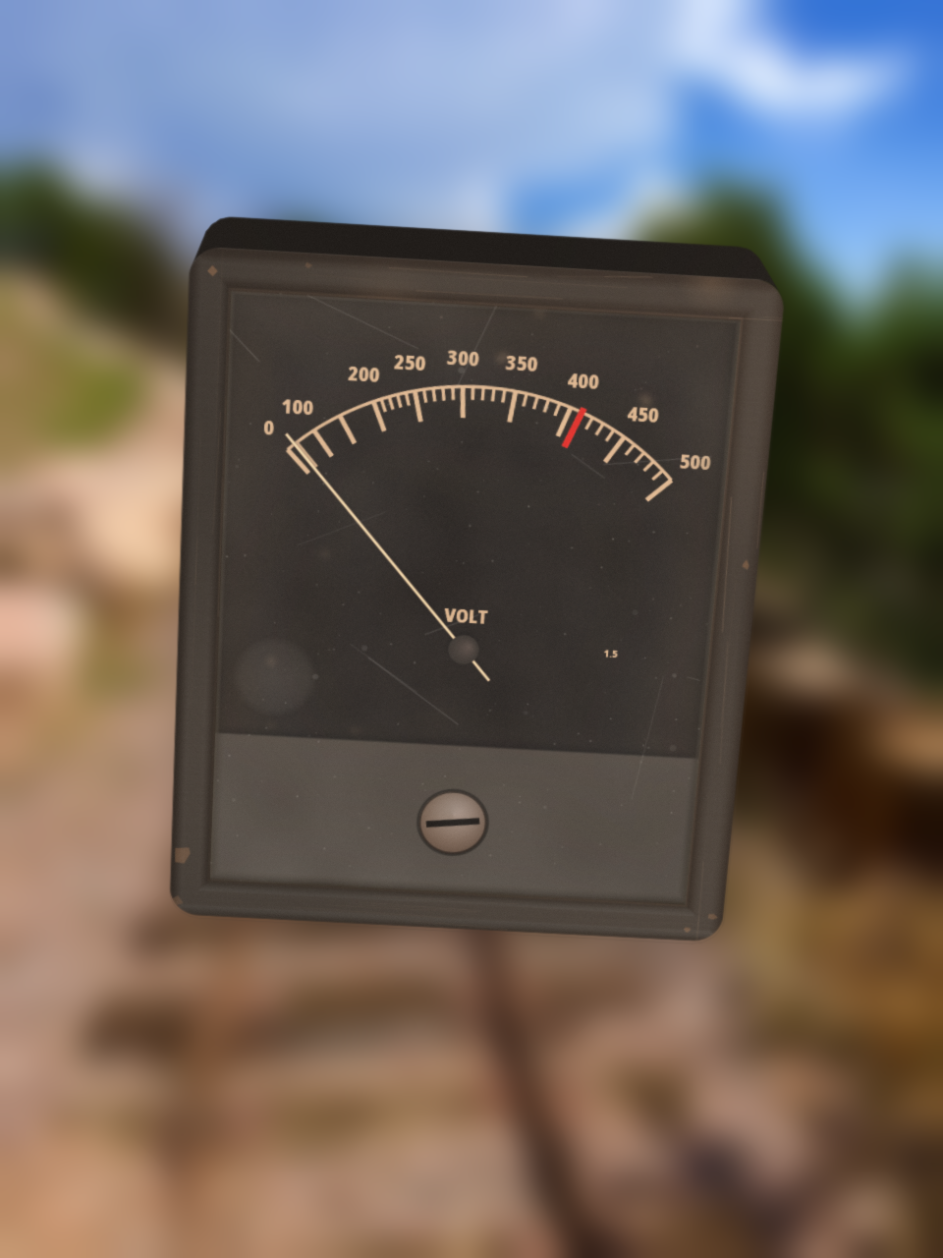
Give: 50 V
